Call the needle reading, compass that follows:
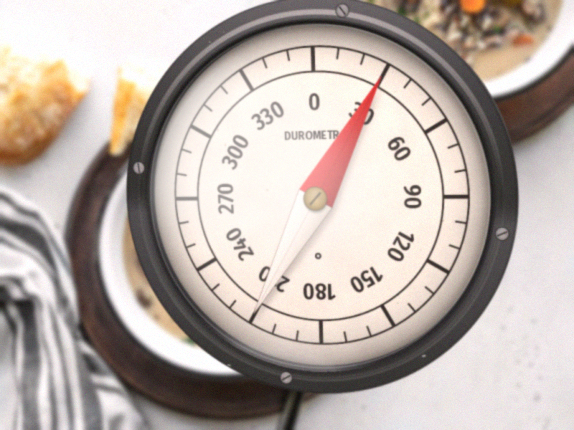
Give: 30 °
